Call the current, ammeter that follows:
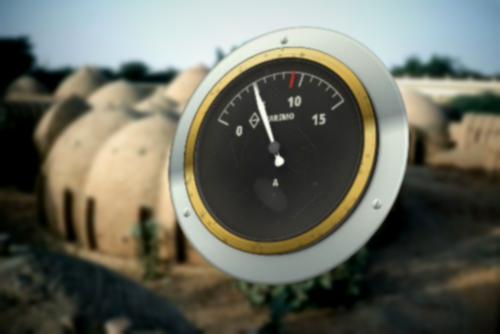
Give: 5 A
